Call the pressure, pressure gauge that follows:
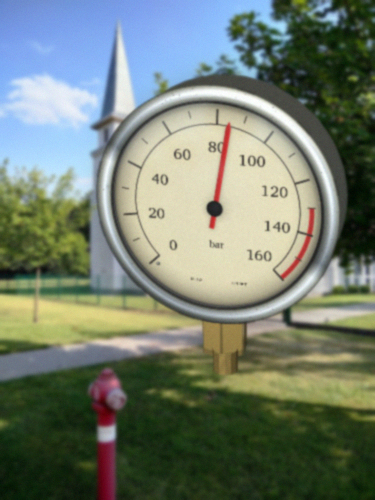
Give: 85 bar
